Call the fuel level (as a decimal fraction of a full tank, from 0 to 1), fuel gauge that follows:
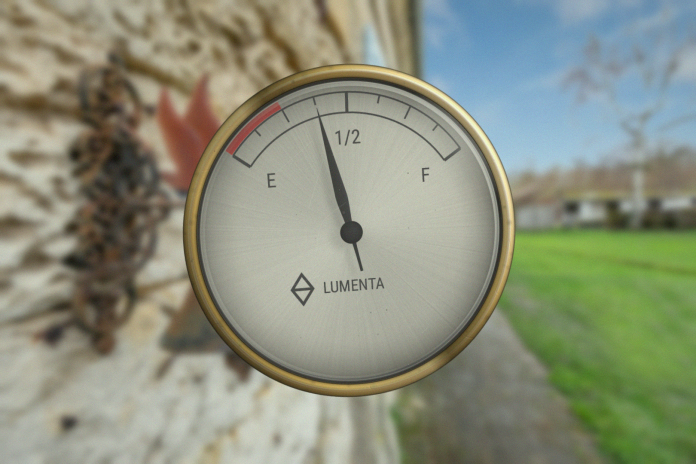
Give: 0.375
